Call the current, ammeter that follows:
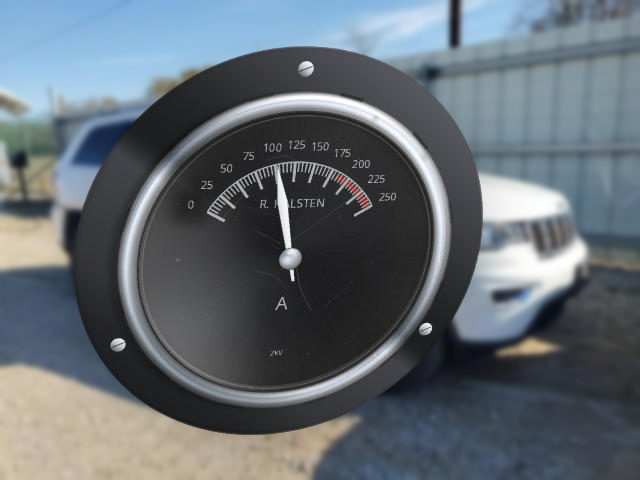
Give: 100 A
